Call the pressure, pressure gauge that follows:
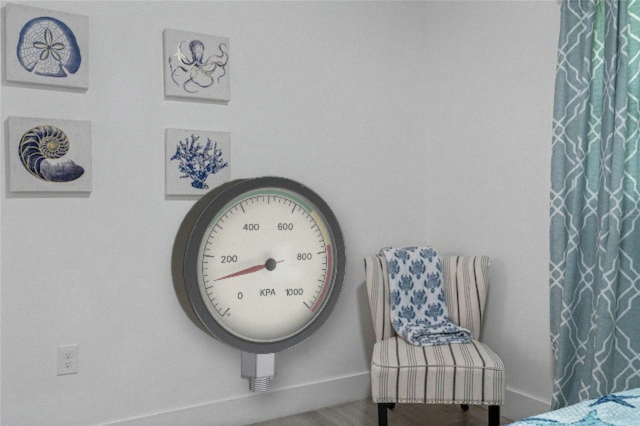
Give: 120 kPa
